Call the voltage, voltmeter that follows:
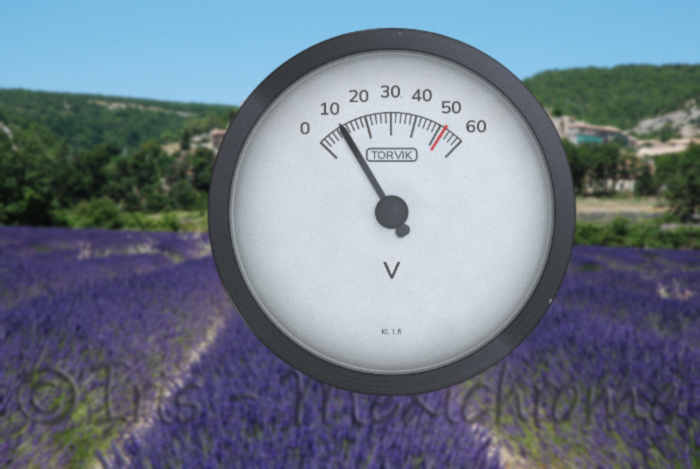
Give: 10 V
